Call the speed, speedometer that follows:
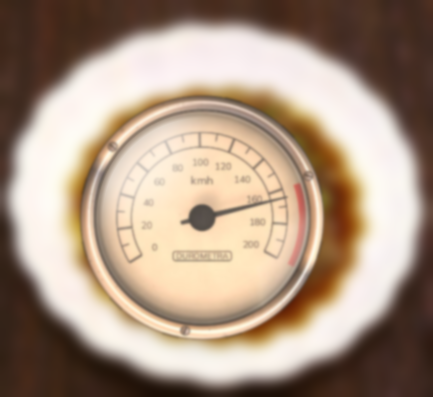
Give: 165 km/h
